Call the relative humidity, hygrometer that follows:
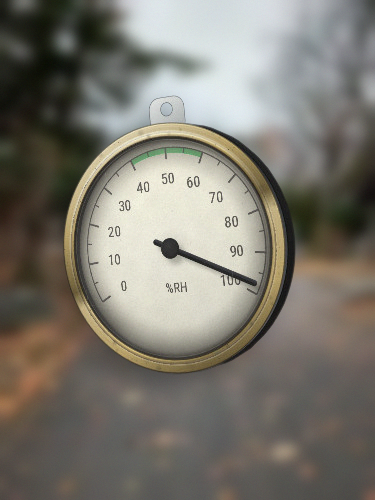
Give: 97.5 %
